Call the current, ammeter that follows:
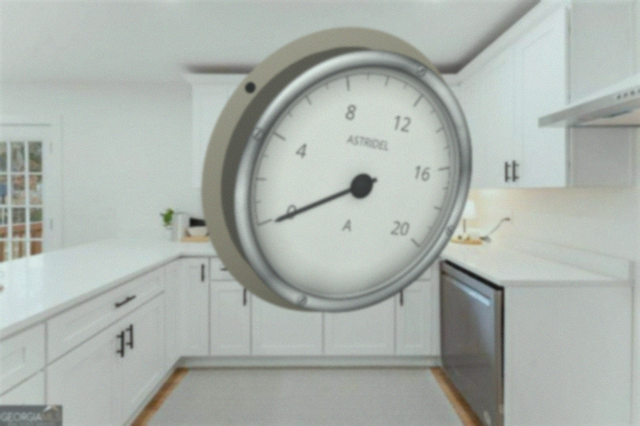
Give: 0 A
